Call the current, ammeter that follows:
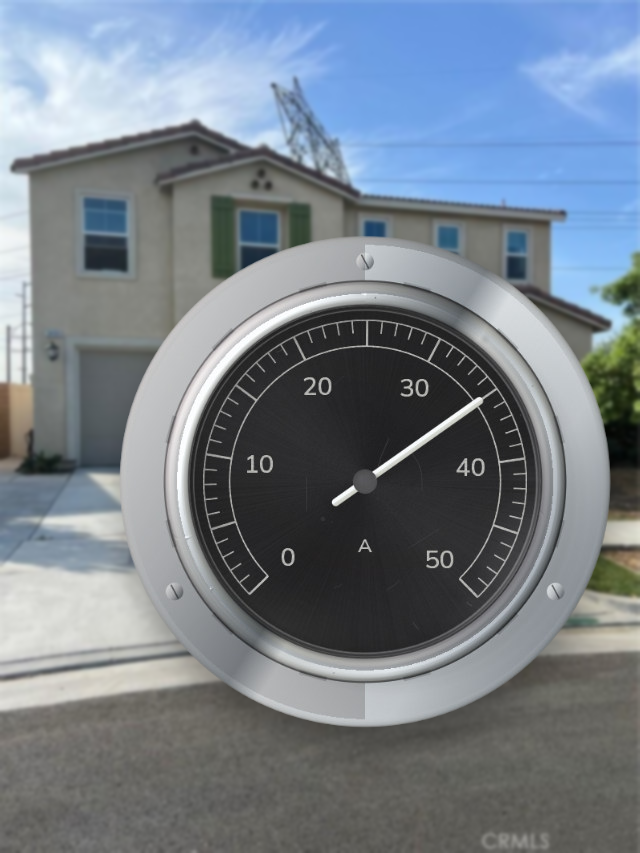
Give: 35 A
